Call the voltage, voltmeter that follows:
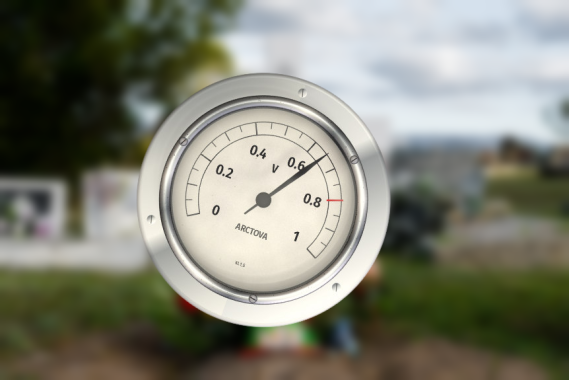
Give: 0.65 V
